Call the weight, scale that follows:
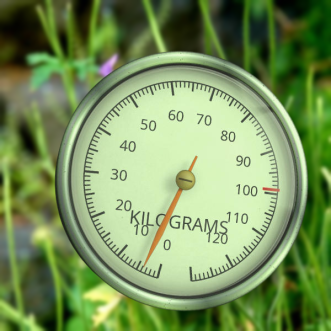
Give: 4 kg
